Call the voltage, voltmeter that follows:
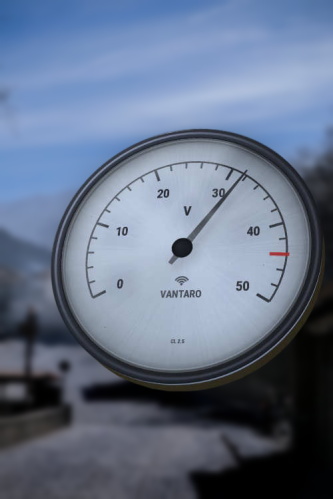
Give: 32 V
